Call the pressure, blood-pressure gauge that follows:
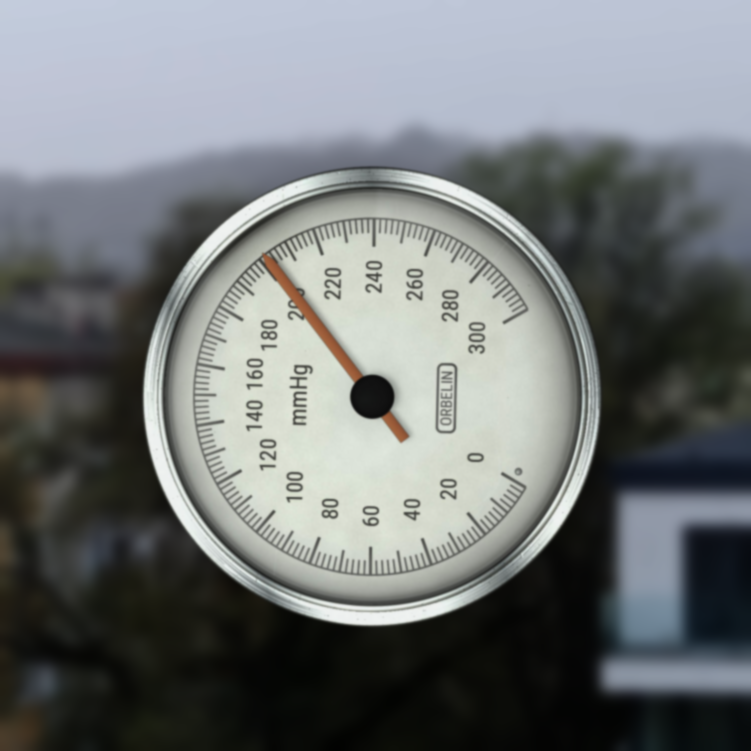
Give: 202 mmHg
